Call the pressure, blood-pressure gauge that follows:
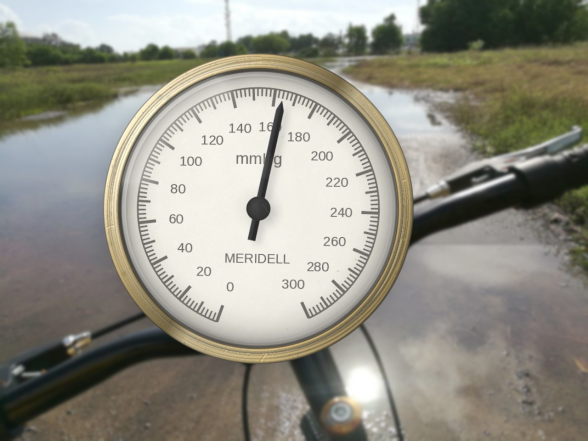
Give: 164 mmHg
